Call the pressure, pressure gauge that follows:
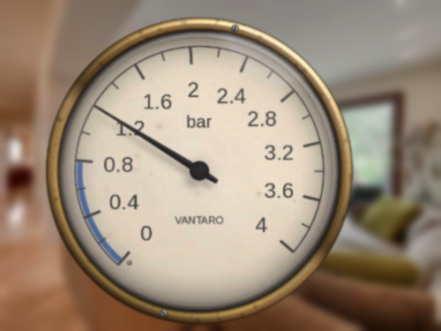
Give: 1.2 bar
